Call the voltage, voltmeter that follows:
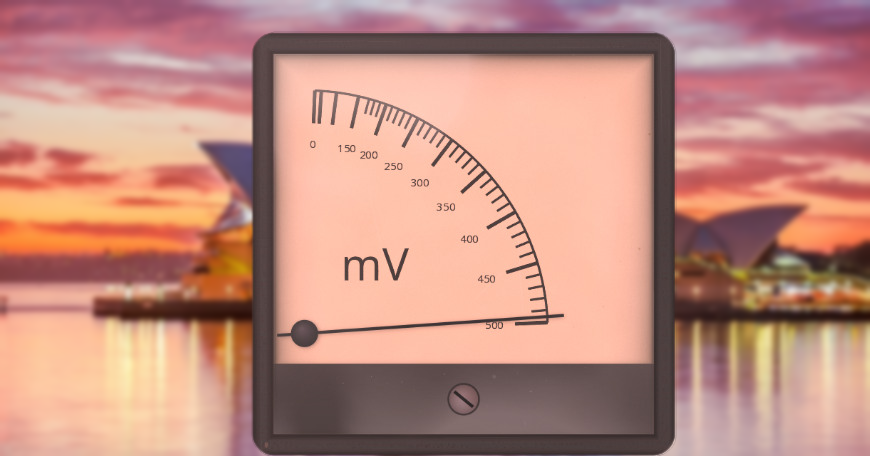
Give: 495 mV
